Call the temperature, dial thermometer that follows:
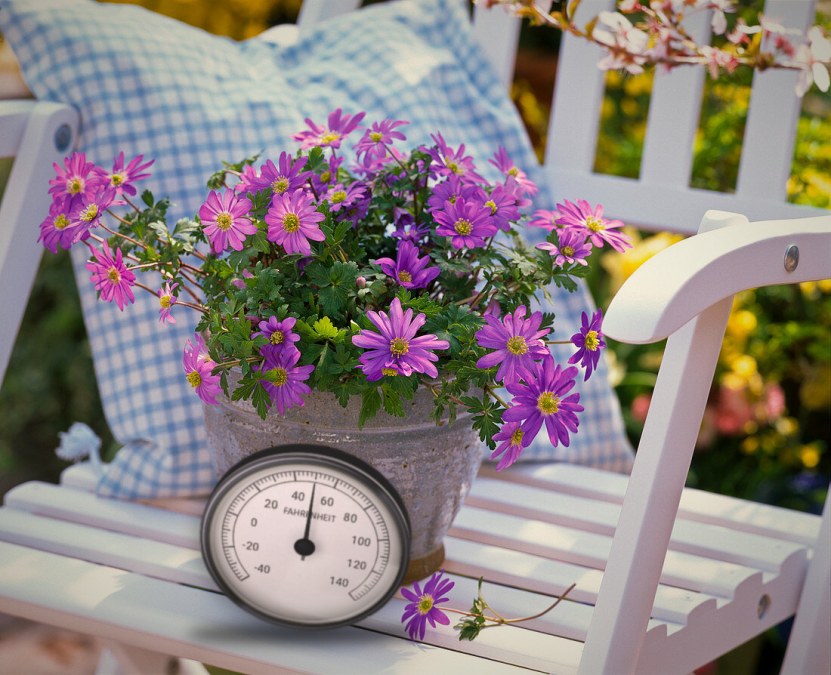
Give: 50 °F
